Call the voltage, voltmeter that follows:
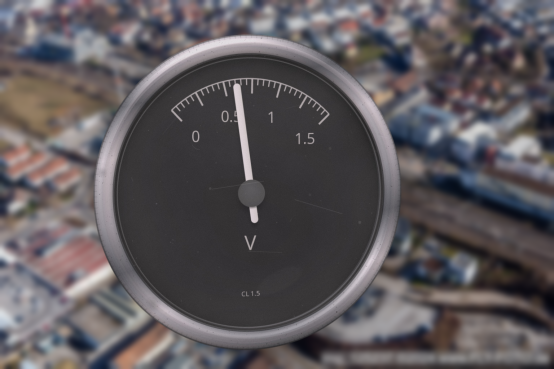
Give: 0.6 V
